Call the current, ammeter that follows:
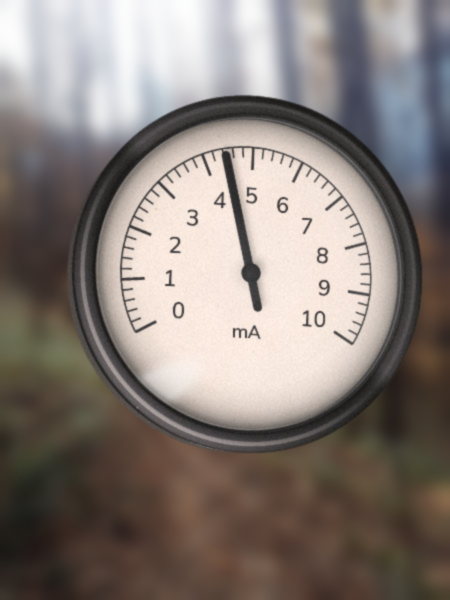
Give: 4.4 mA
